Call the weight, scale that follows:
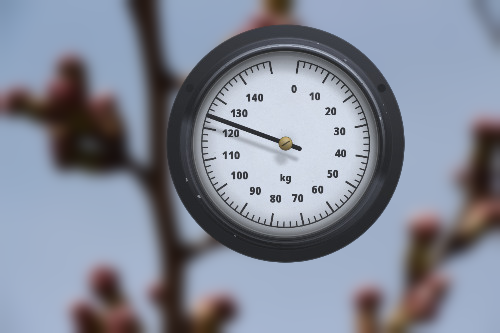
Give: 124 kg
